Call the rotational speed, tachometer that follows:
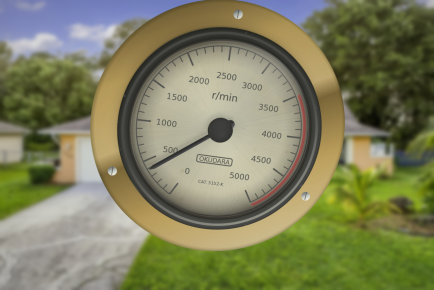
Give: 400 rpm
